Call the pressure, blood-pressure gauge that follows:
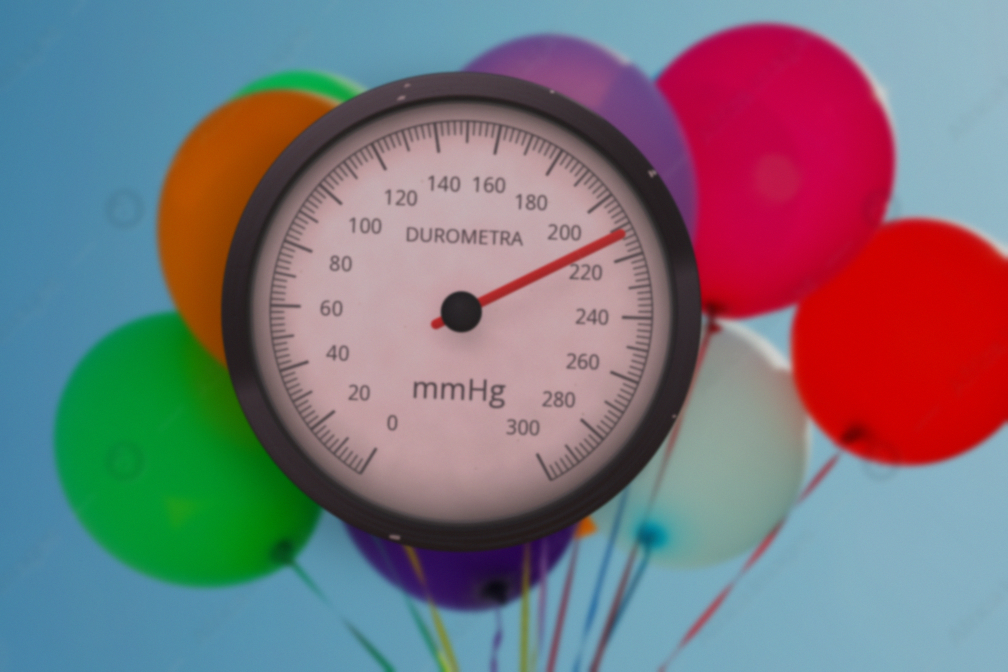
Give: 212 mmHg
